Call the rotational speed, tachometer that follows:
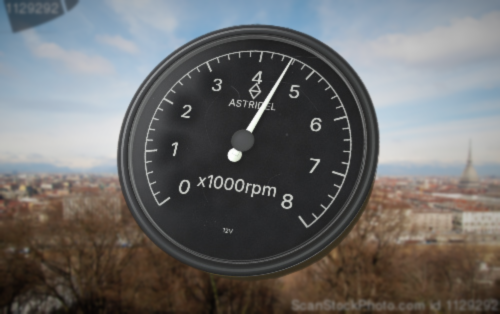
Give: 4600 rpm
